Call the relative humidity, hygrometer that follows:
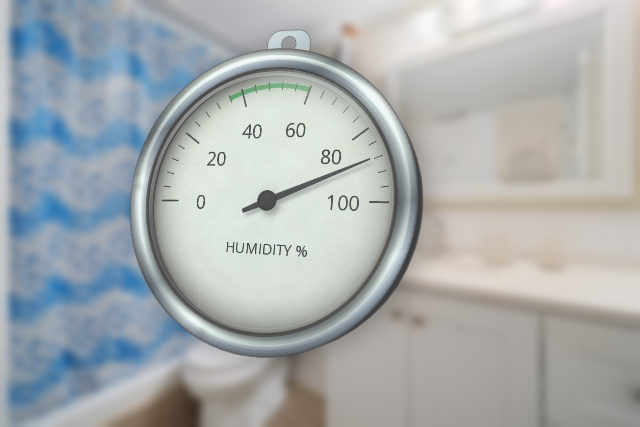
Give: 88 %
